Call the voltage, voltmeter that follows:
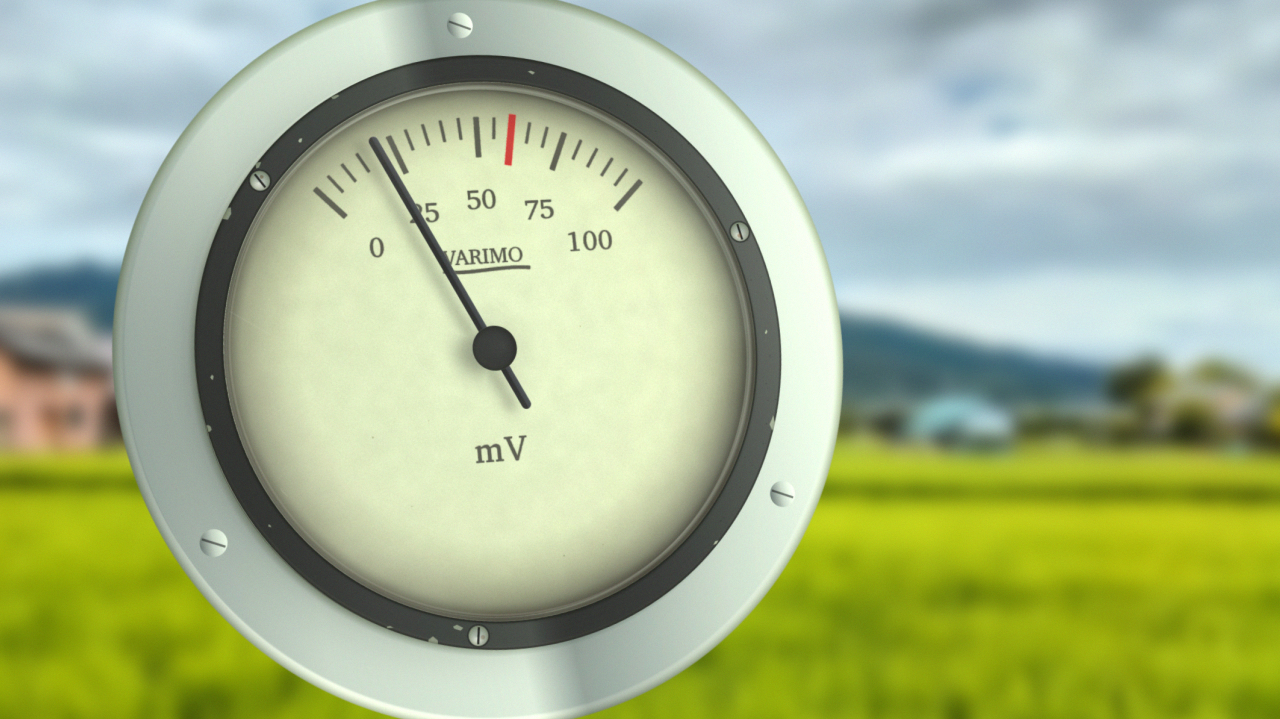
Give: 20 mV
